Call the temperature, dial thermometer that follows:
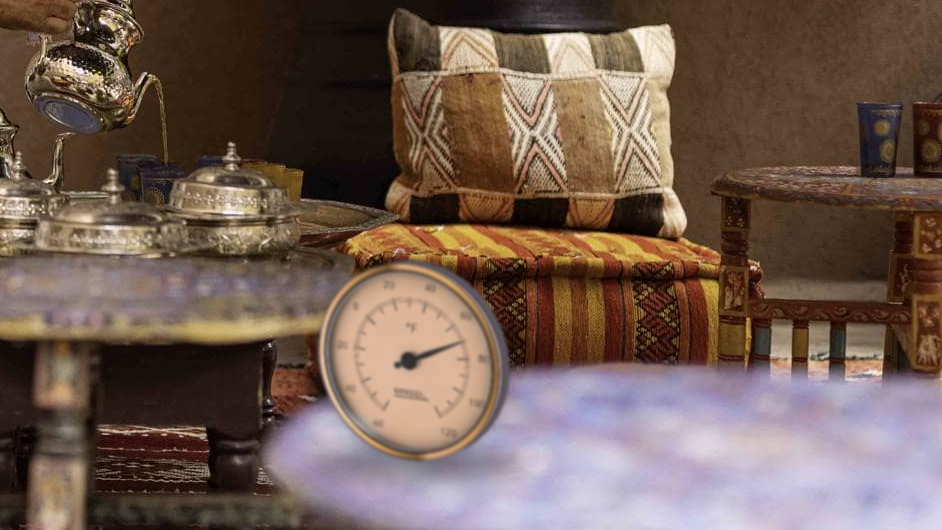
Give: 70 °F
